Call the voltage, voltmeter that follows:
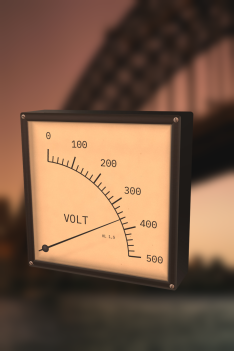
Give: 360 V
